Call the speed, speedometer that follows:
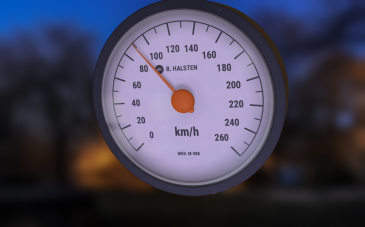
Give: 90 km/h
